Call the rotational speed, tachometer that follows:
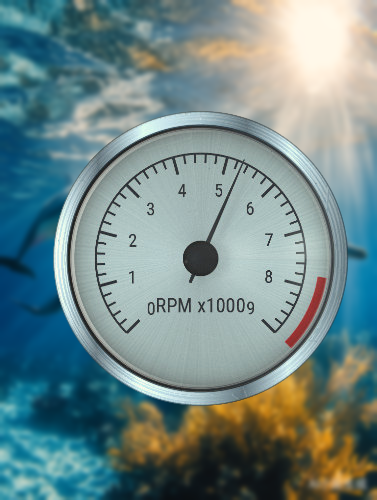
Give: 5300 rpm
